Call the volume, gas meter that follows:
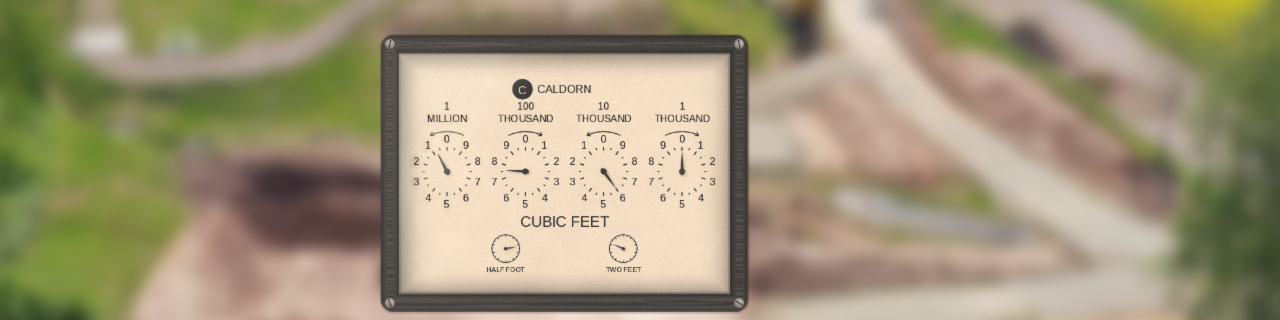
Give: 76000 ft³
